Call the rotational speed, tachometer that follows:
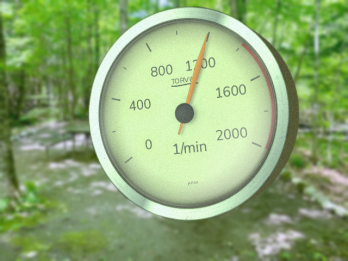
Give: 1200 rpm
